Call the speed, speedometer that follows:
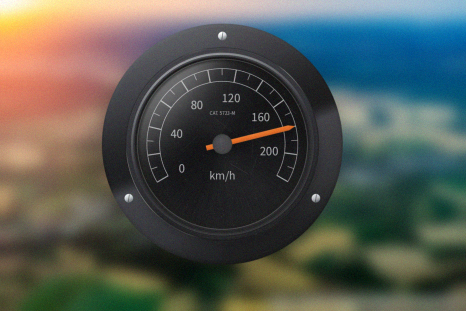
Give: 180 km/h
